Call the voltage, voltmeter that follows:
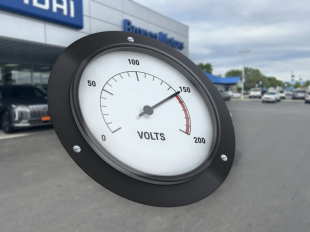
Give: 150 V
